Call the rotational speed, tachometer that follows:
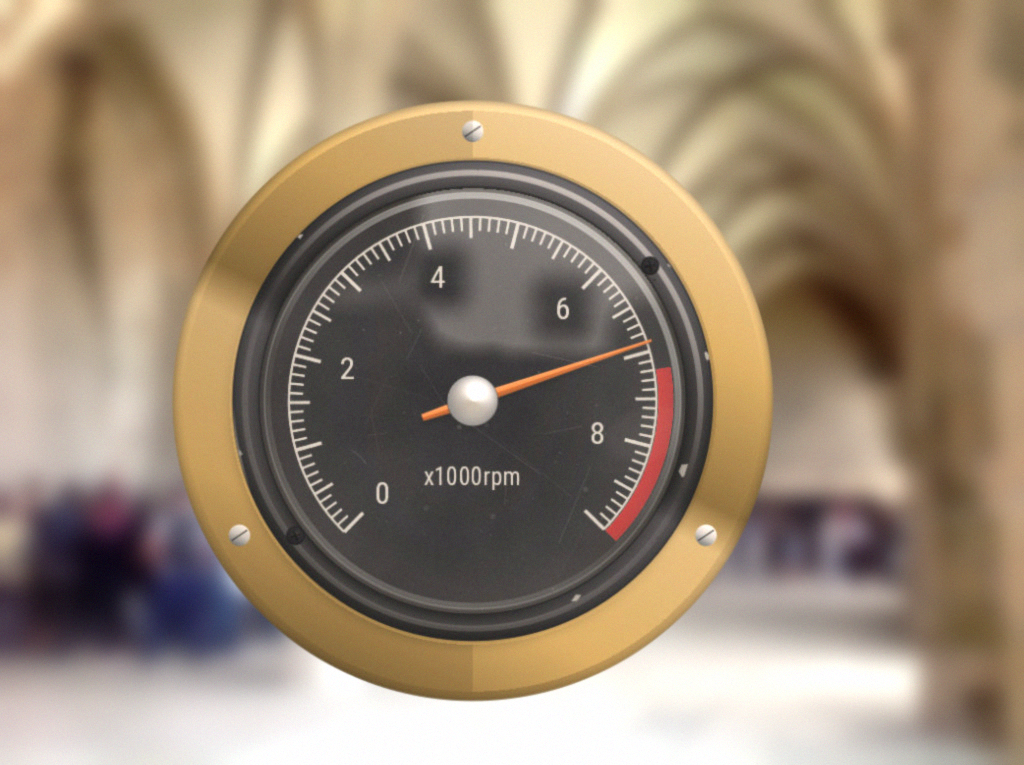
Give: 6900 rpm
